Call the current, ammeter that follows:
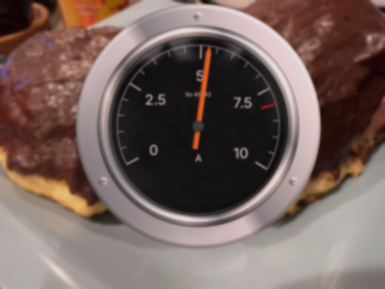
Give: 5.25 A
